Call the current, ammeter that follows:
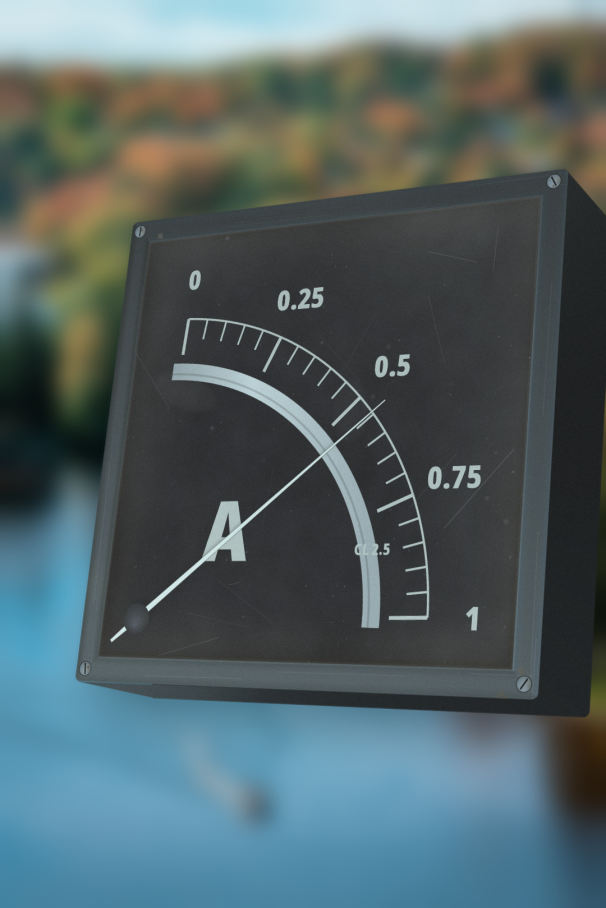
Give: 0.55 A
